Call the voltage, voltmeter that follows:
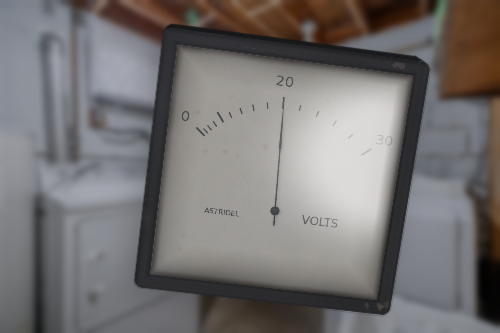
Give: 20 V
